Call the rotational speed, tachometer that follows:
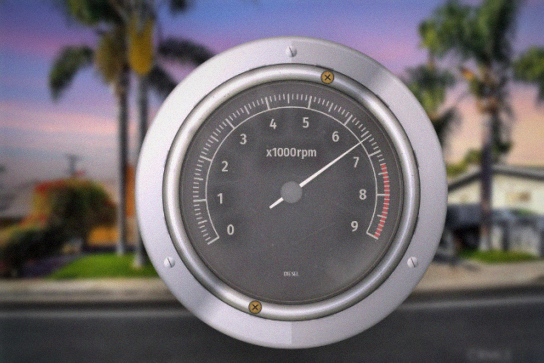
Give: 6600 rpm
